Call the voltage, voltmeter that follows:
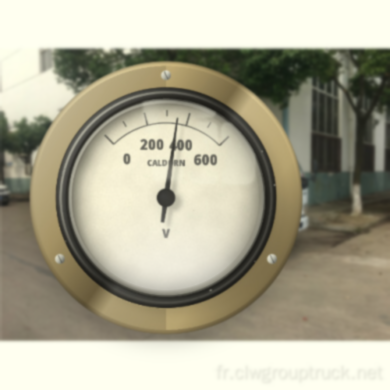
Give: 350 V
